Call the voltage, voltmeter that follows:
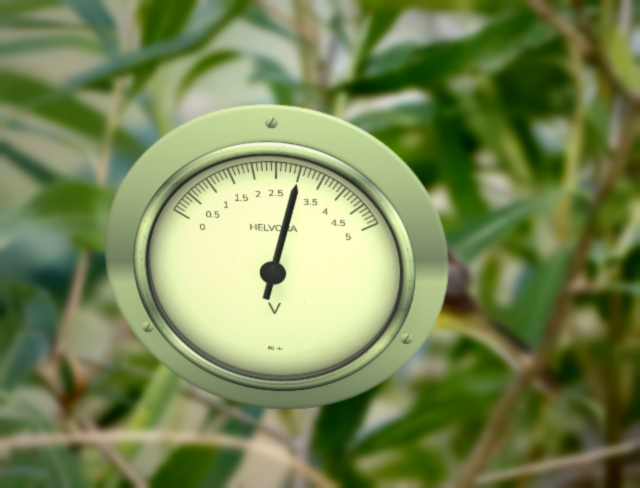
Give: 3 V
